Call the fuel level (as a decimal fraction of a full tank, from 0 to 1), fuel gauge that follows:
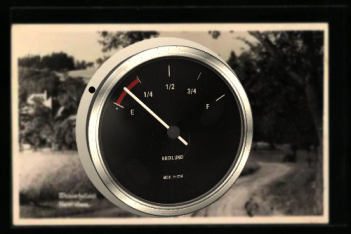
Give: 0.125
